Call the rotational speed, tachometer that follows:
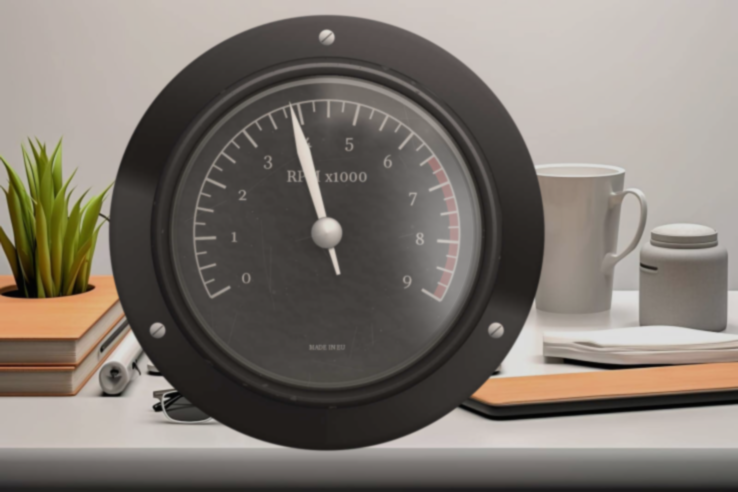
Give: 3875 rpm
